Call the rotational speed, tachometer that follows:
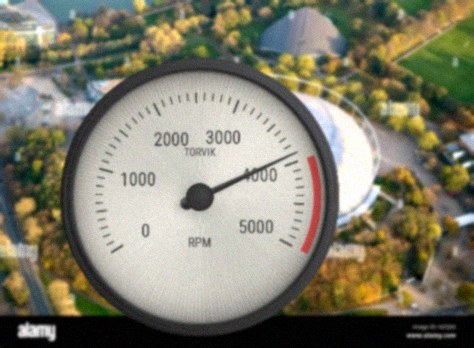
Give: 3900 rpm
